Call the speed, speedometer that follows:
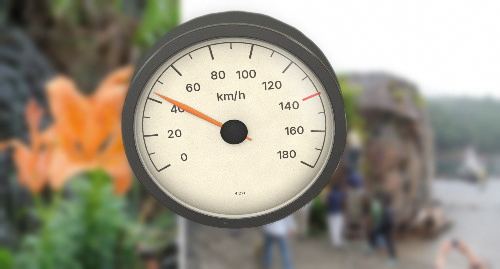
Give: 45 km/h
